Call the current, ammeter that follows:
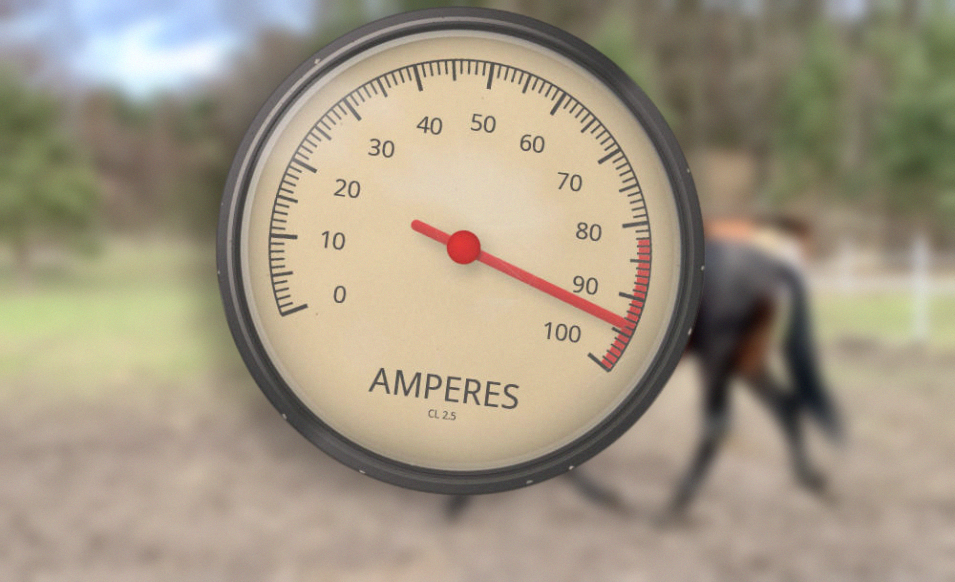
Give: 94 A
